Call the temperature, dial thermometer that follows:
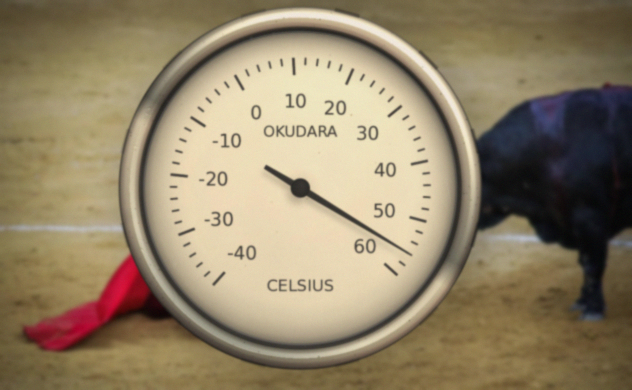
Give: 56 °C
